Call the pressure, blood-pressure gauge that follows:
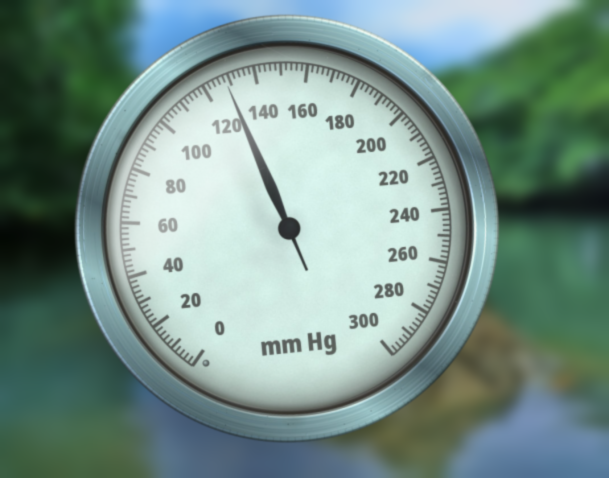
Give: 128 mmHg
